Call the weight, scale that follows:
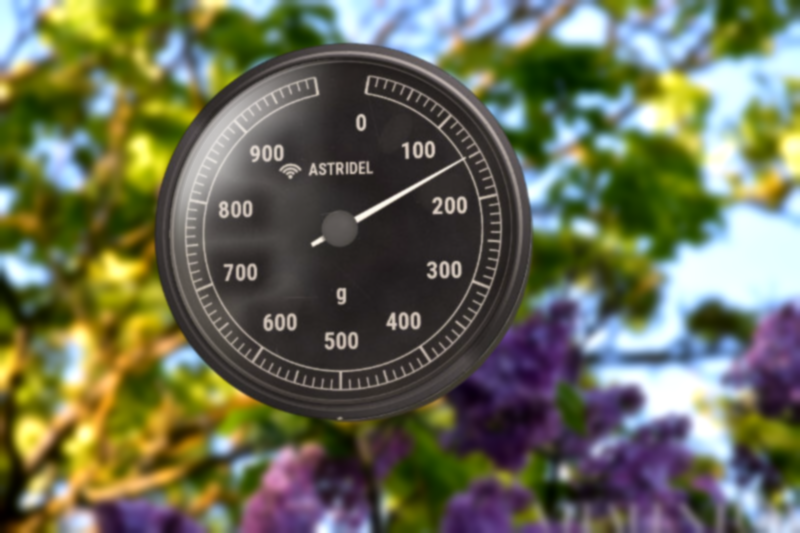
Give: 150 g
